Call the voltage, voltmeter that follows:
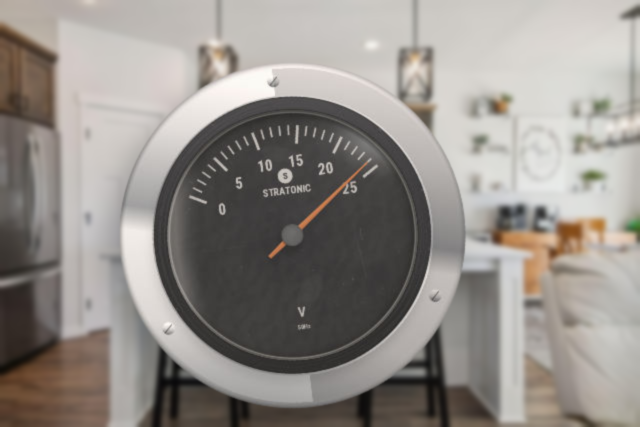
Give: 24 V
